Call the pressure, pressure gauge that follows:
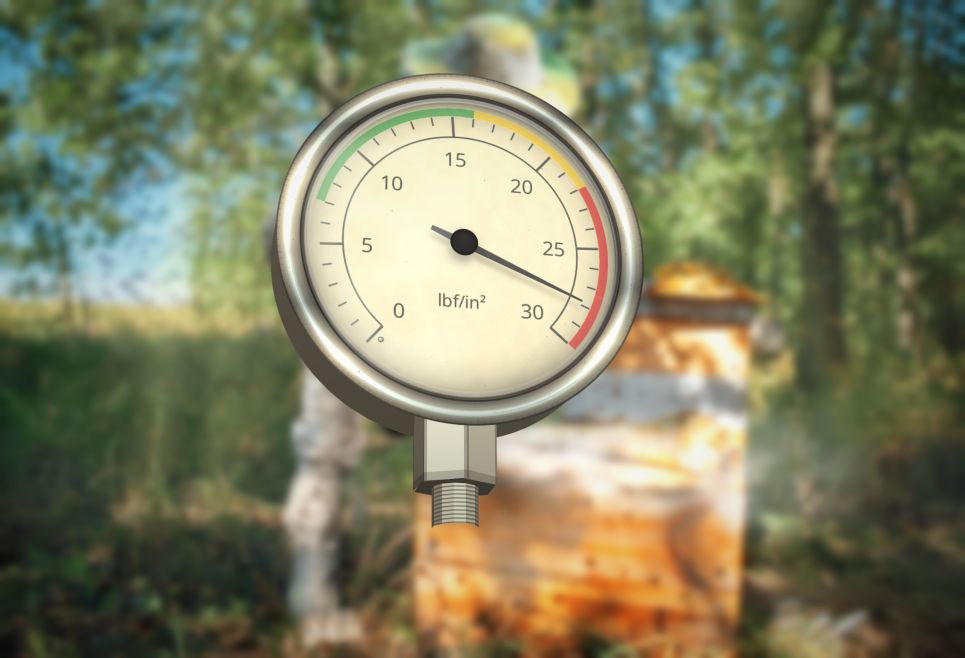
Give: 28 psi
